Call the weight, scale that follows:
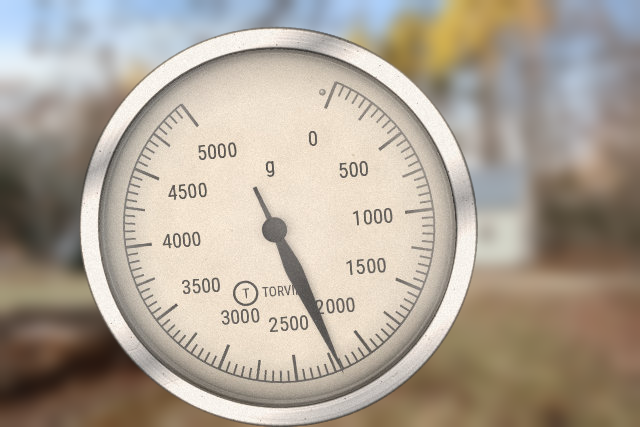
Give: 2200 g
